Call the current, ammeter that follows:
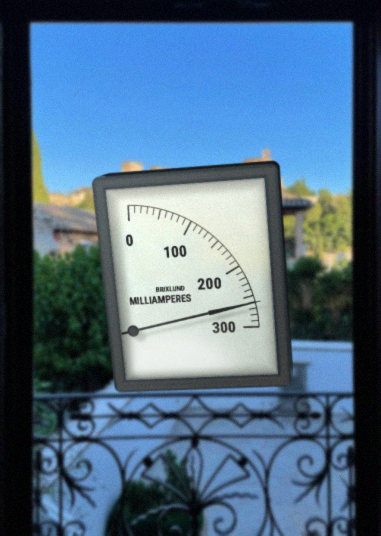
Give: 260 mA
